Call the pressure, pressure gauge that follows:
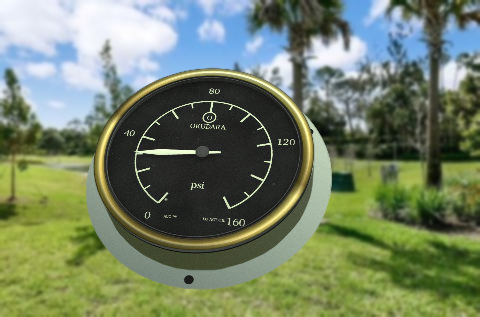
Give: 30 psi
